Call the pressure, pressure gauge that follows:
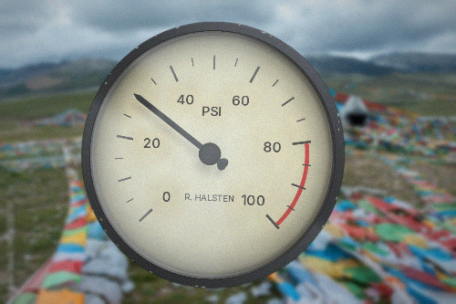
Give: 30 psi
